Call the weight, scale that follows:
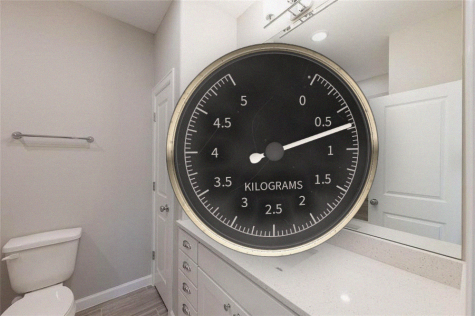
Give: 0.7 kg
